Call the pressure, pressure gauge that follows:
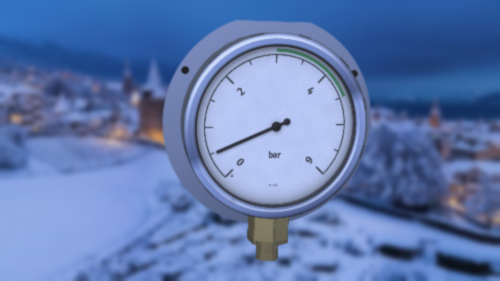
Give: 0.5 bar
